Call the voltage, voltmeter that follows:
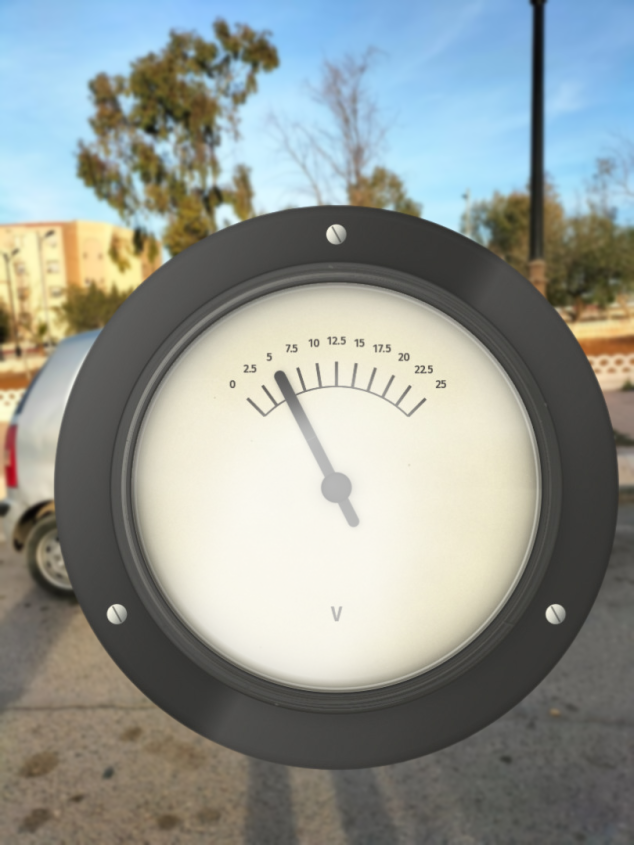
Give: 5 V
